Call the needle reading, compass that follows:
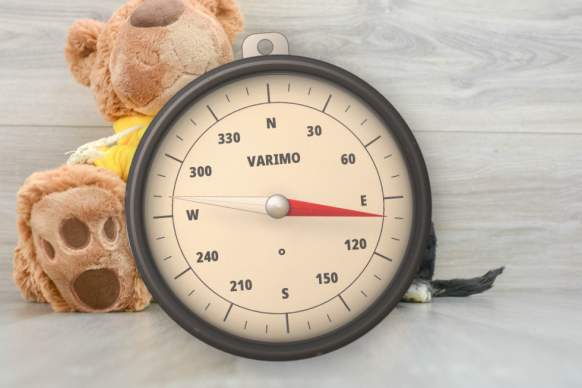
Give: 100 °
